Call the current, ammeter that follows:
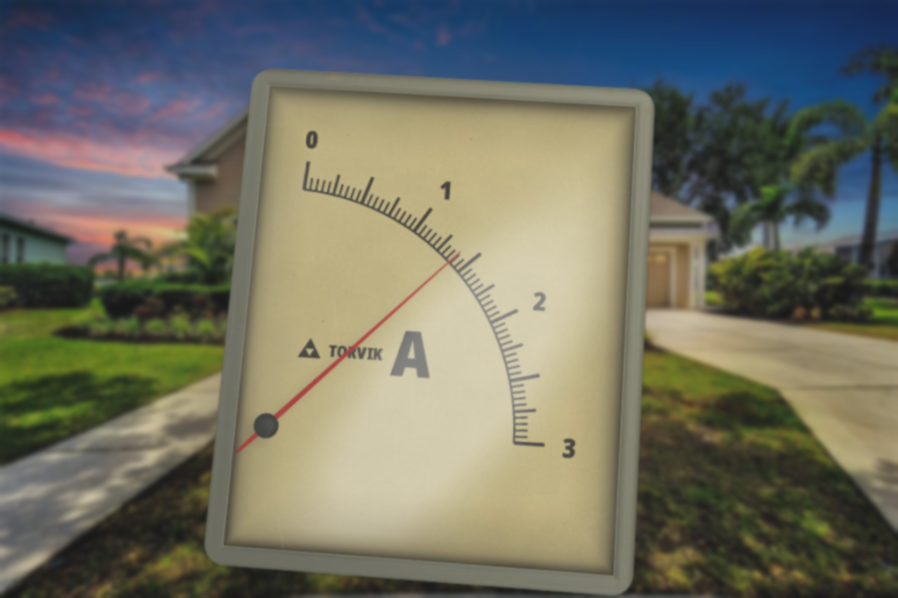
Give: 1.4 A
